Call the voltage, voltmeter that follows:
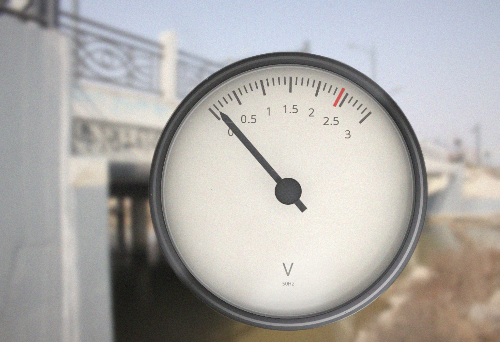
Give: 0.1 V
